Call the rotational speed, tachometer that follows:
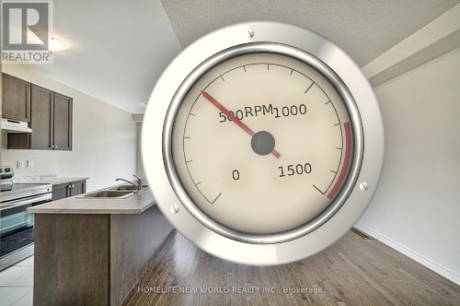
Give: 500 rpm
